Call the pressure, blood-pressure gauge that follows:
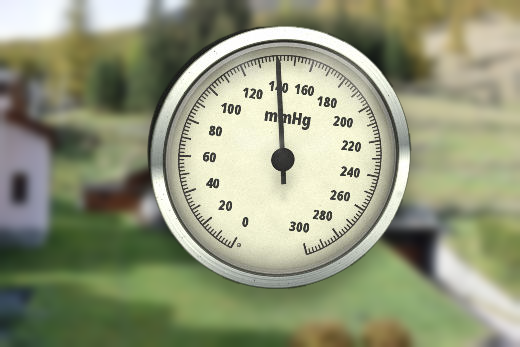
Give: 140 mmHg
